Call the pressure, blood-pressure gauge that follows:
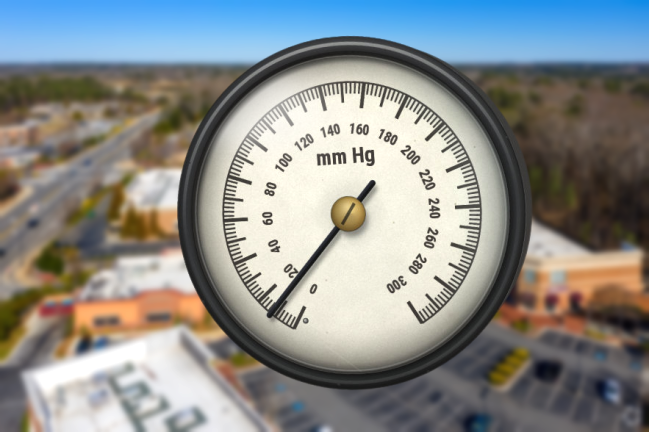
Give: 12 mmHg
